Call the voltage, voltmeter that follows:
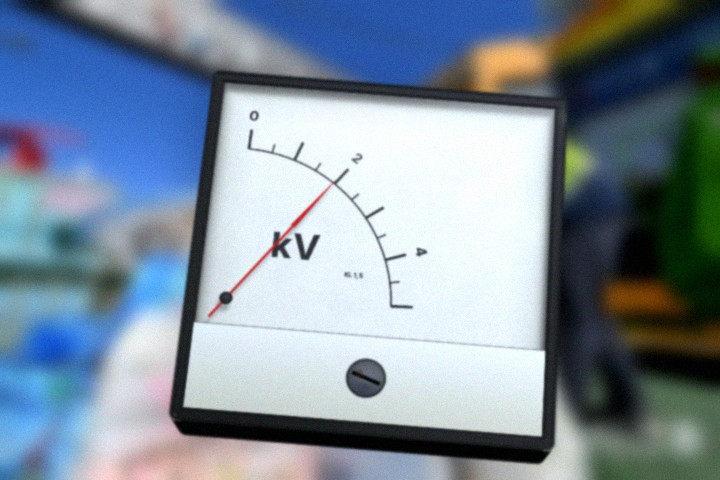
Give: 2 kV
